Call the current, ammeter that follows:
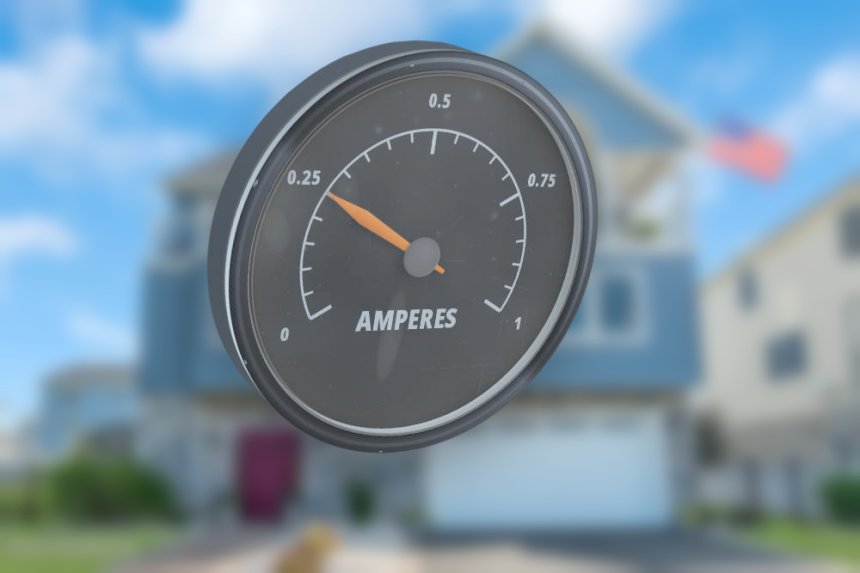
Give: 0.25 A
